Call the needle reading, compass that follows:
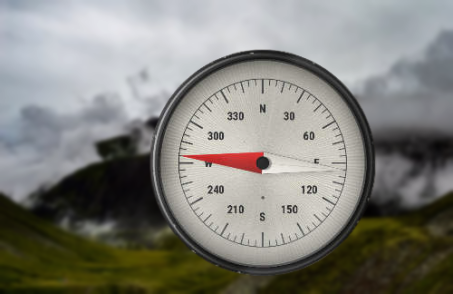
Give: 275 °
